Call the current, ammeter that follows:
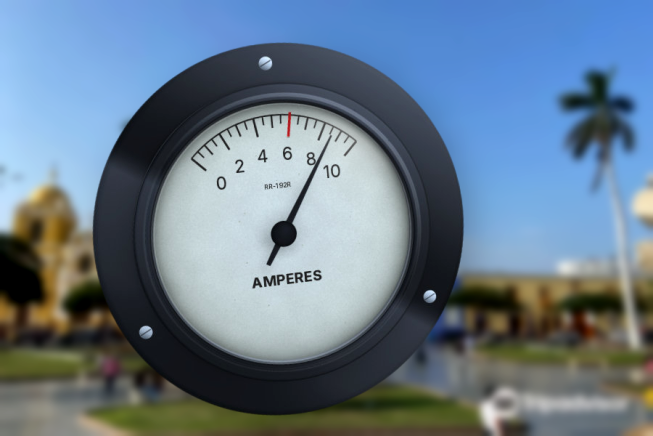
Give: 8.5 A
